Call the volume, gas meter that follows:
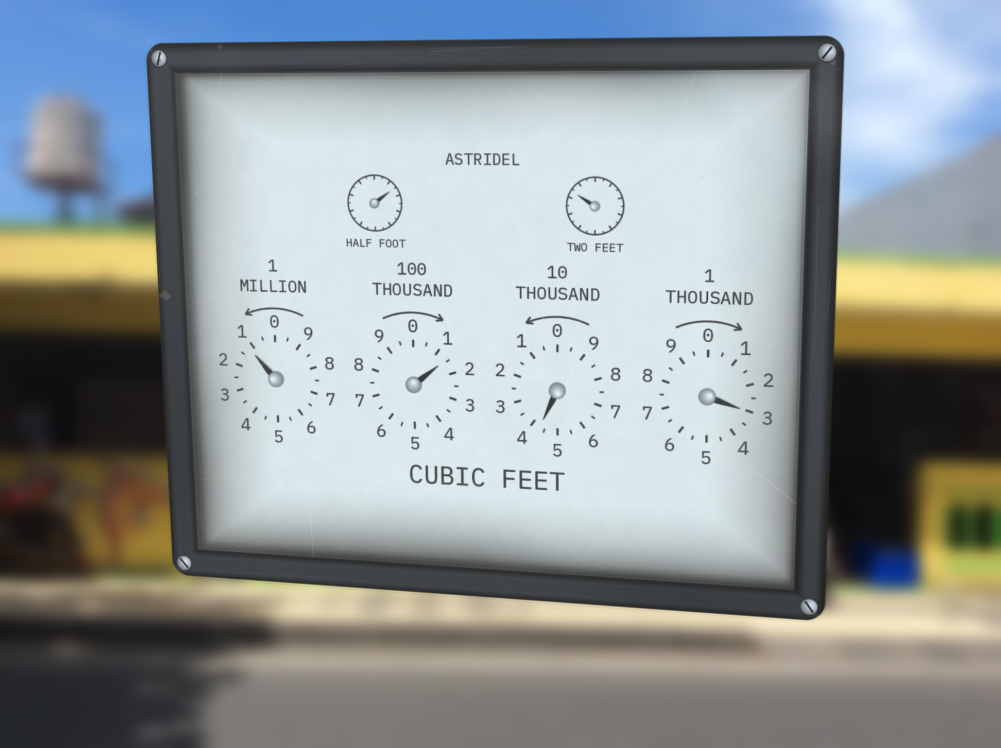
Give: 114300 ft³
